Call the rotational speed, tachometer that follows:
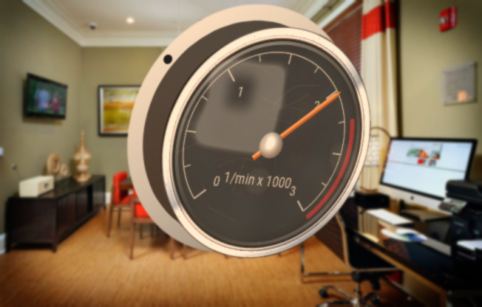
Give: 2000 rpm
